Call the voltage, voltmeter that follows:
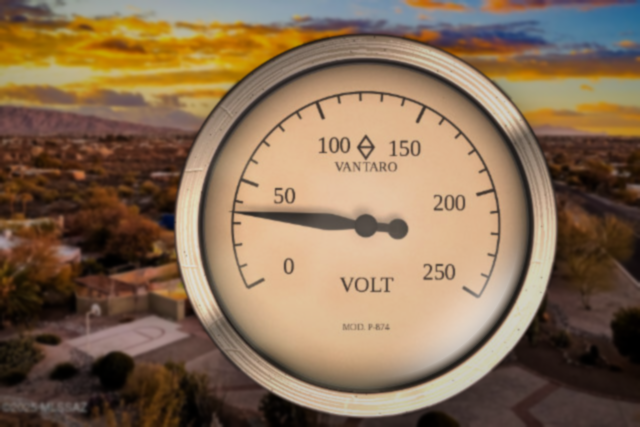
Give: 35 V
